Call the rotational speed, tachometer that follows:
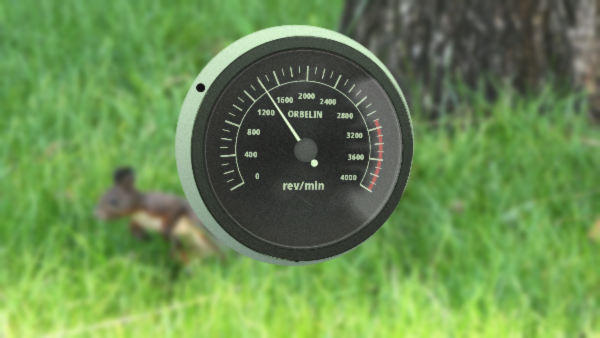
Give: 1400 rpm
